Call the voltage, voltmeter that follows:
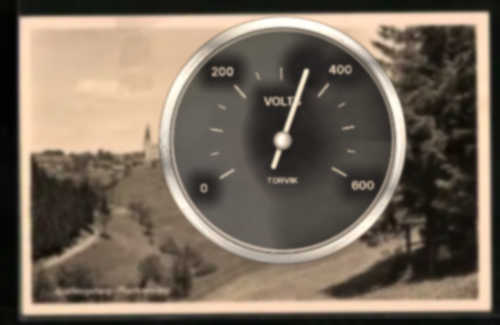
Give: 350 V
